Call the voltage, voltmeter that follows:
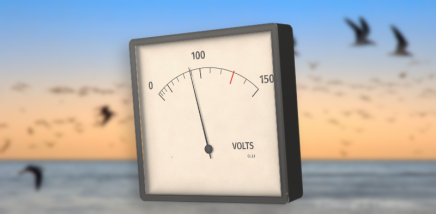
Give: 90 V
